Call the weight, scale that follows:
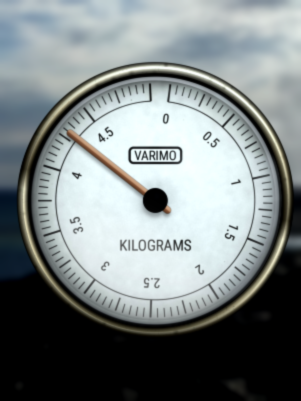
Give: 4.3 kg
